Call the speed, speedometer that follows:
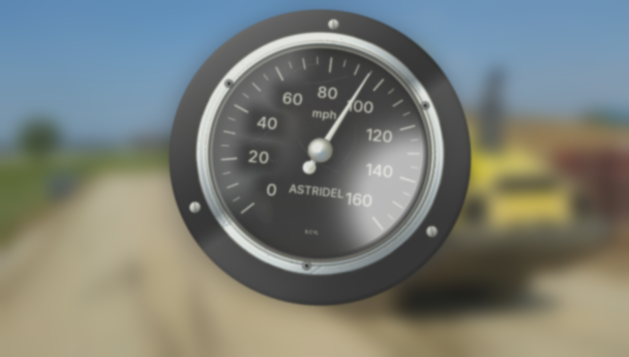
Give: 95 mph
